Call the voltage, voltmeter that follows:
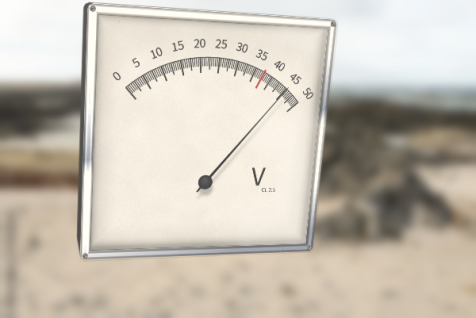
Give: 45 V
